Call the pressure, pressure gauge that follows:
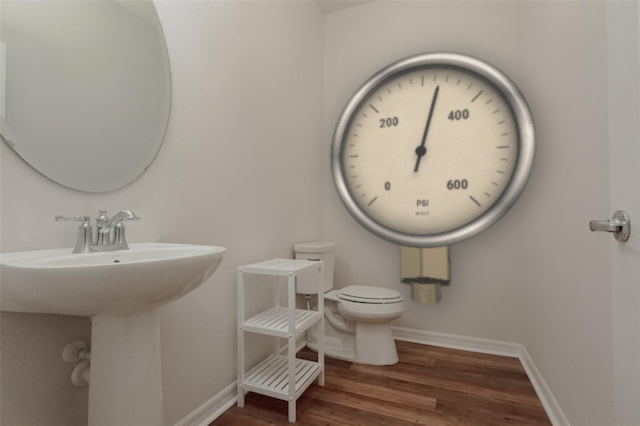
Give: 330 psi
